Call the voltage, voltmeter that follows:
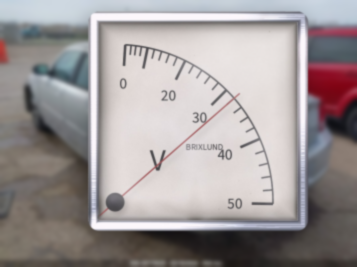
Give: 32 V
